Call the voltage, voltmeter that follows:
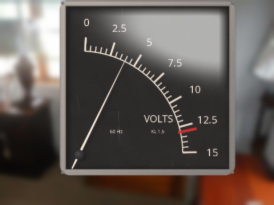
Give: 4 V
